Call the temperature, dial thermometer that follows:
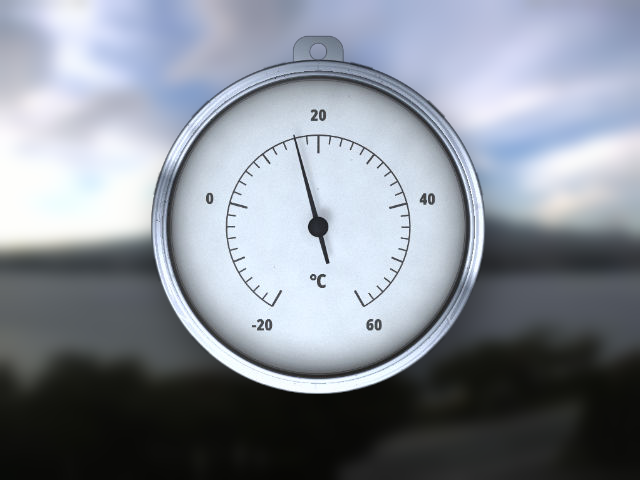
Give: 16 °C
